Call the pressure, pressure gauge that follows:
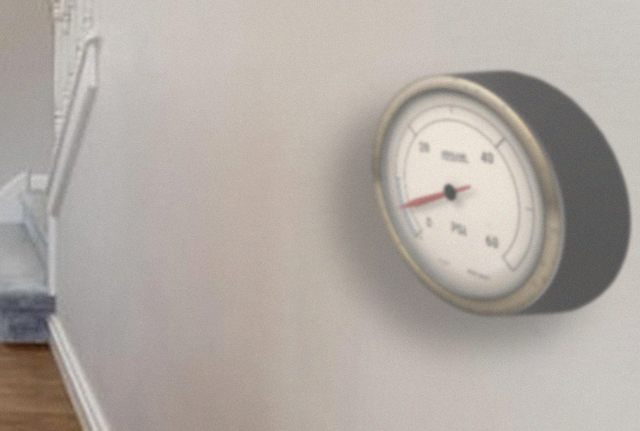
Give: 5 psi
